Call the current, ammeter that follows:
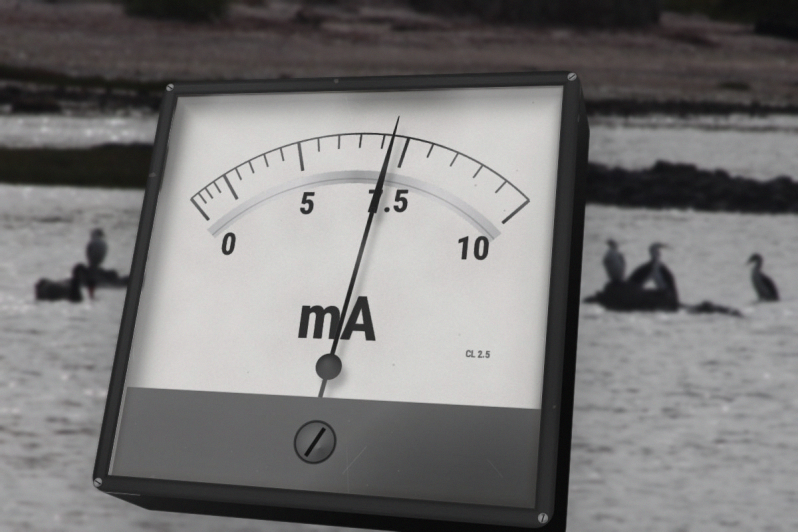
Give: 7.25 mA
